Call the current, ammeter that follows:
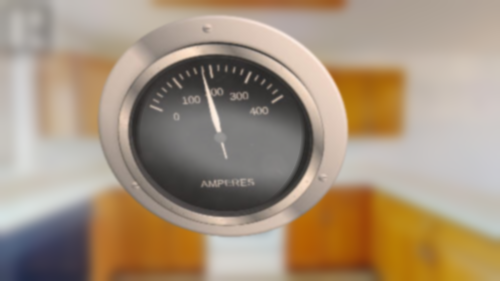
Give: 180 A
